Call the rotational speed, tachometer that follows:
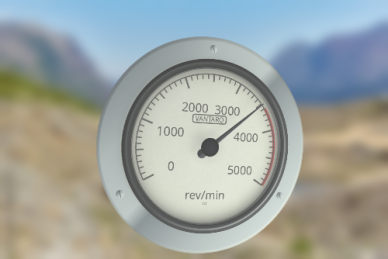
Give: 3500 rpm
